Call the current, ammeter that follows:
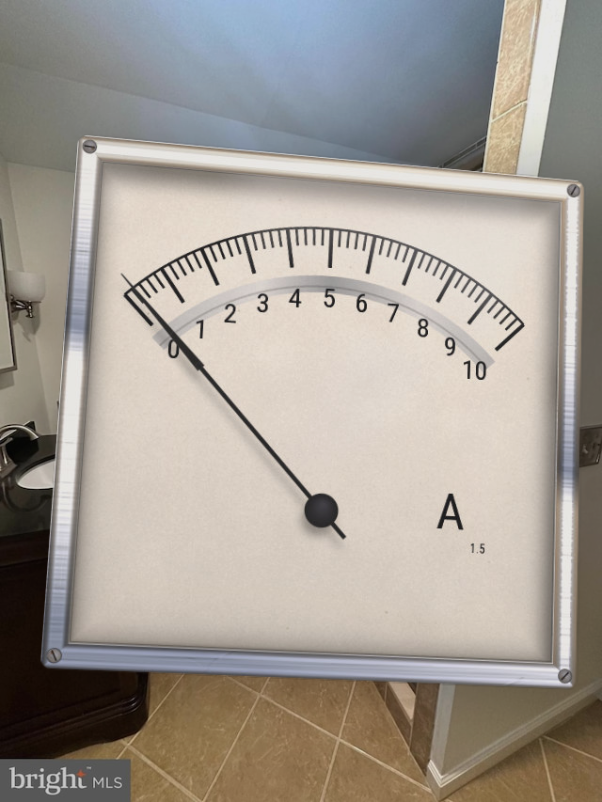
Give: 0.2 A
